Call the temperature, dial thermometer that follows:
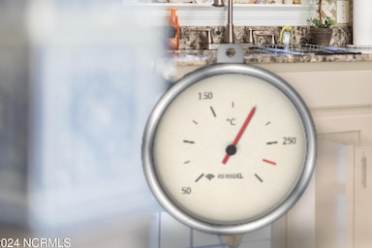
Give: 200 °C
